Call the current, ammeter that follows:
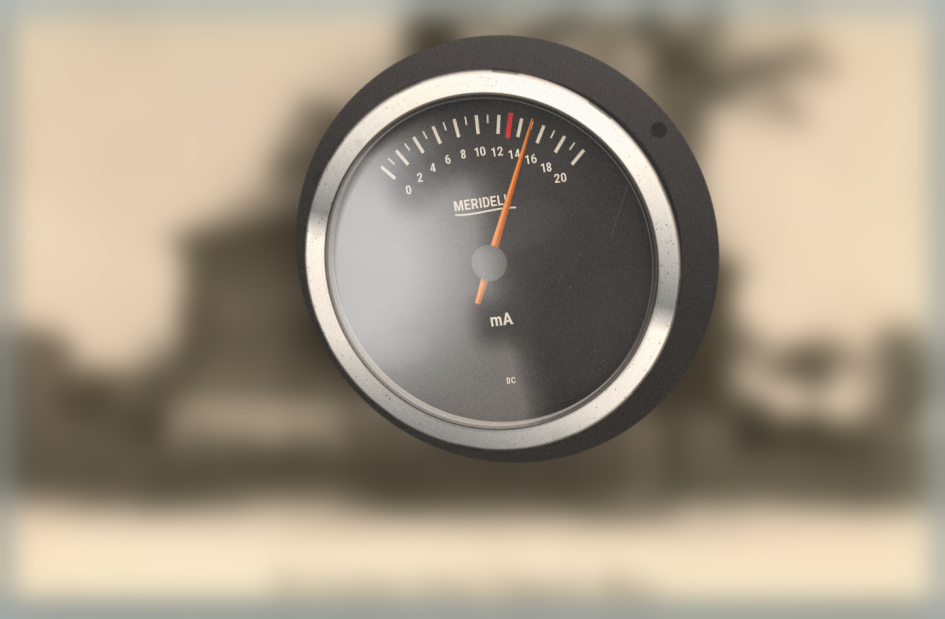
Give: 15 mA
